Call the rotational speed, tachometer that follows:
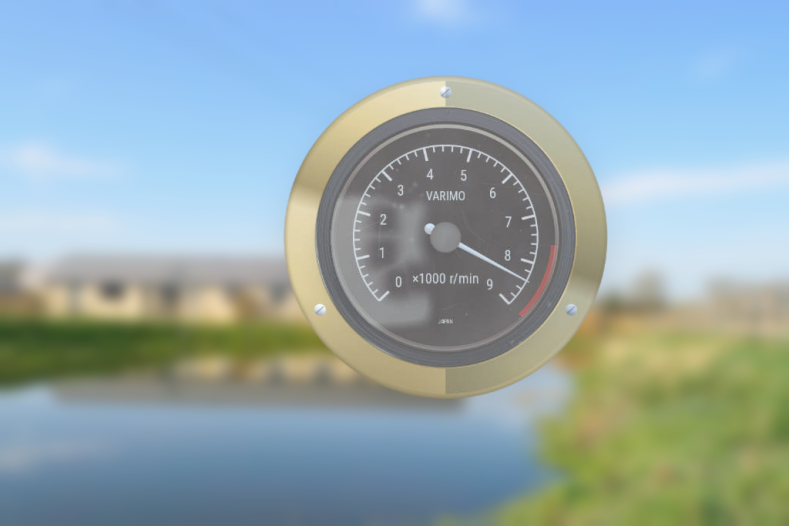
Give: 8400 rpm
